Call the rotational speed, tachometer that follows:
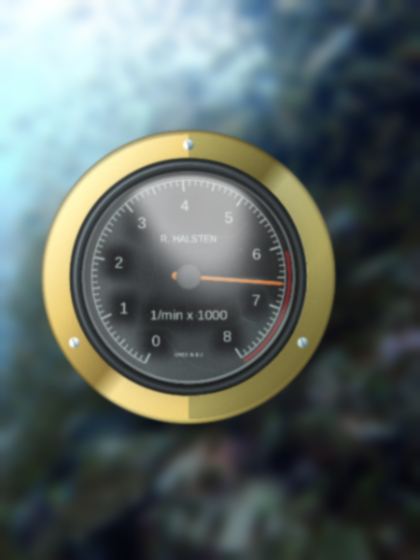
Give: 6600 rpm
